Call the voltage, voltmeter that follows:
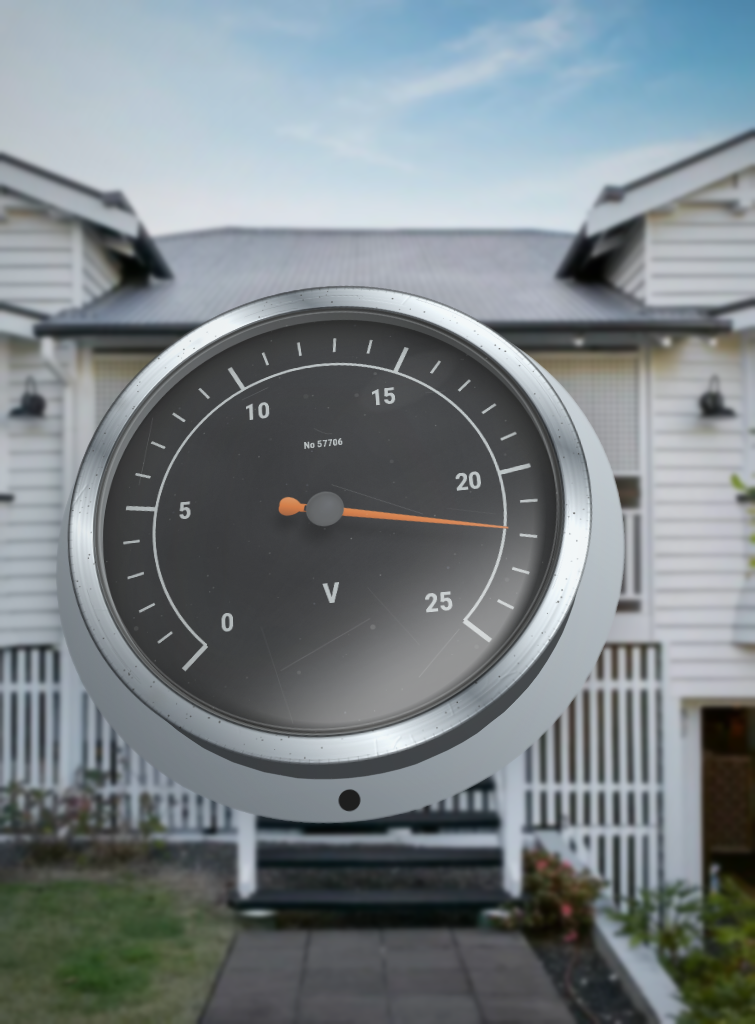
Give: 22 V
